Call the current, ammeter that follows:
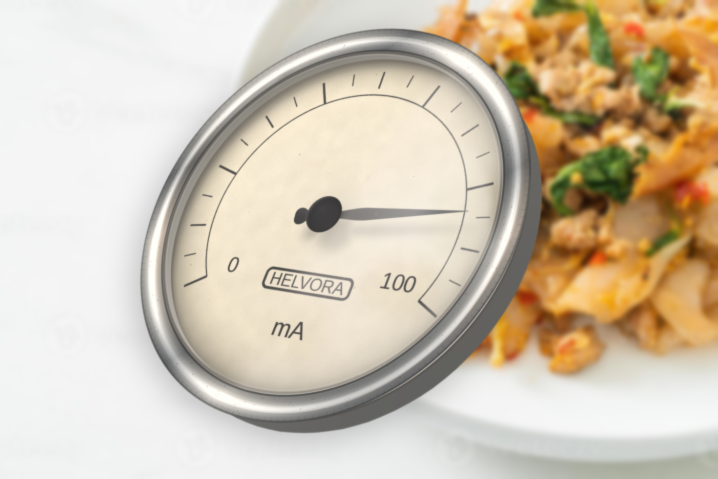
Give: 85 mA
